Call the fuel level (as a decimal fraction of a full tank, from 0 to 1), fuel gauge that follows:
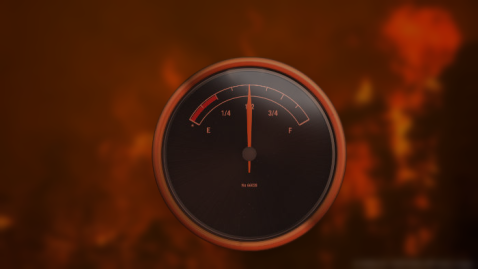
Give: 0.5
